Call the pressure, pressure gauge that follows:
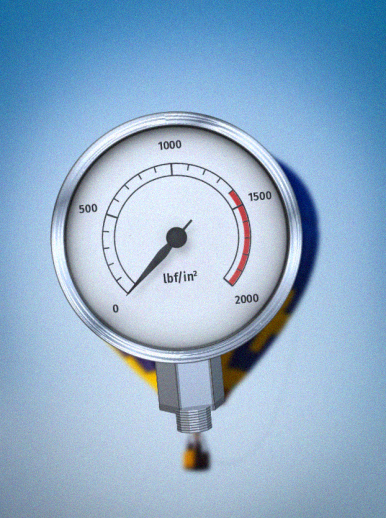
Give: 0 psi
